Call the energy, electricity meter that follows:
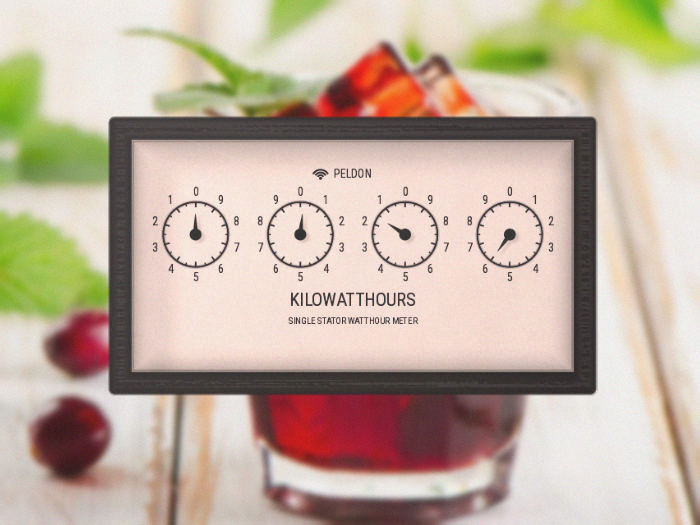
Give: 16 kWh
